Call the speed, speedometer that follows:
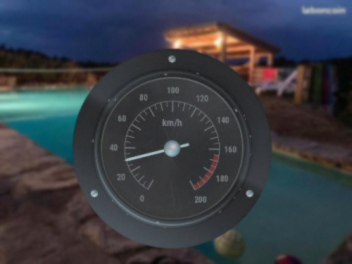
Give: 30 km/h
